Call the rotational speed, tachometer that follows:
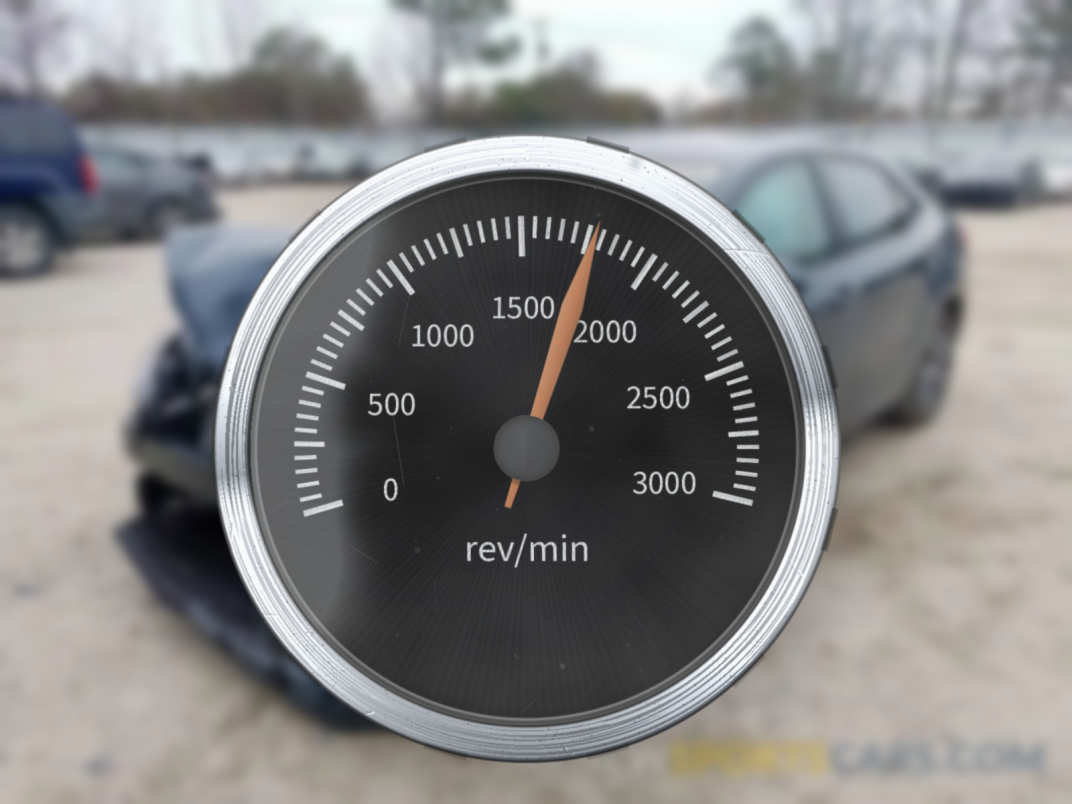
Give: 1775 rpm
